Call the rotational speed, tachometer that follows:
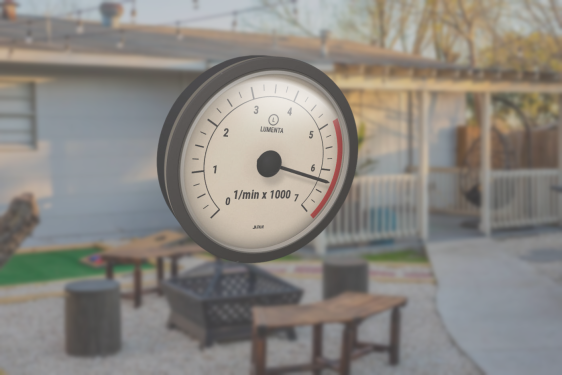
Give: 6250 rpm
